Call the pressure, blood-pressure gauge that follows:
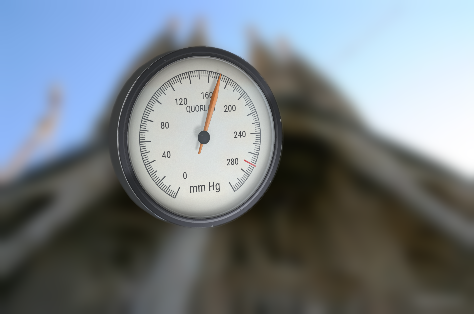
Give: 170 mmHg
